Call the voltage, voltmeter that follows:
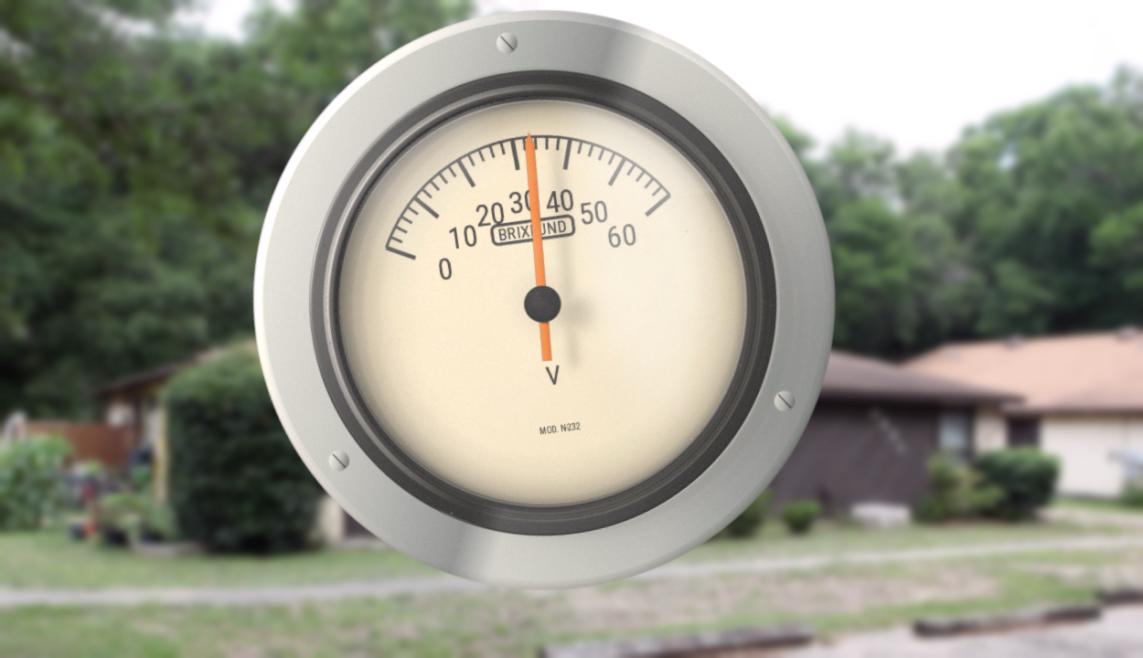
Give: 33 V
